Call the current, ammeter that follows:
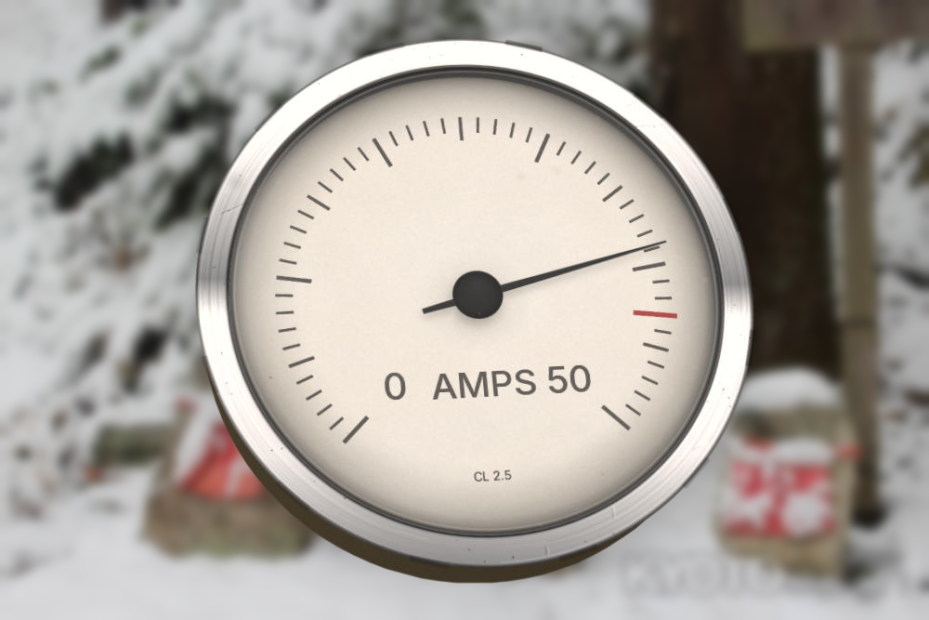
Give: 39 A
